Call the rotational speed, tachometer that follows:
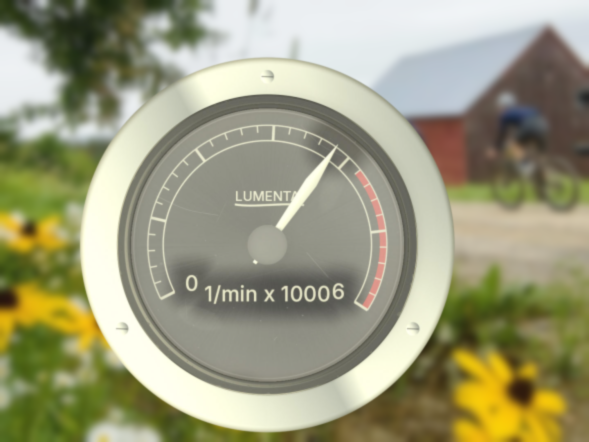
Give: 3800 rpm
